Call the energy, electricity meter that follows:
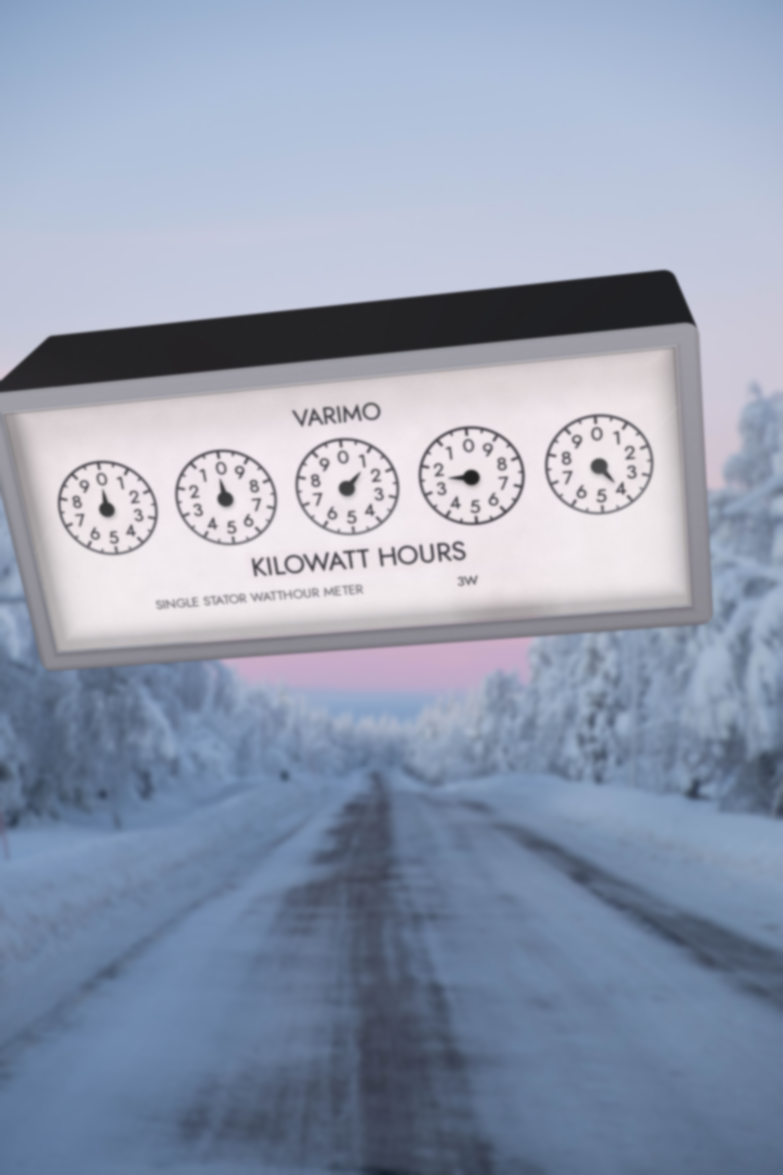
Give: 124 kWh
